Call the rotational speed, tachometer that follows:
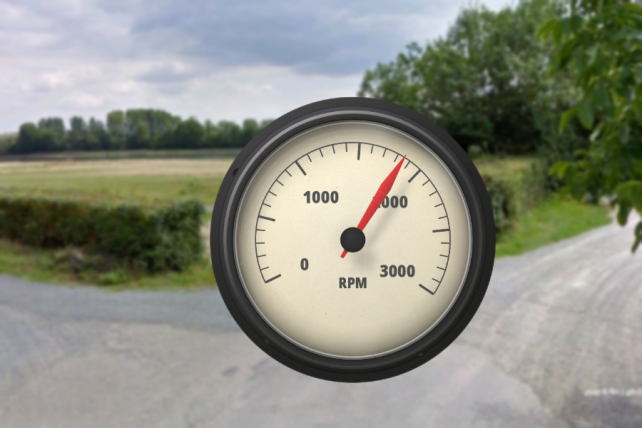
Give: 1850 rpm
